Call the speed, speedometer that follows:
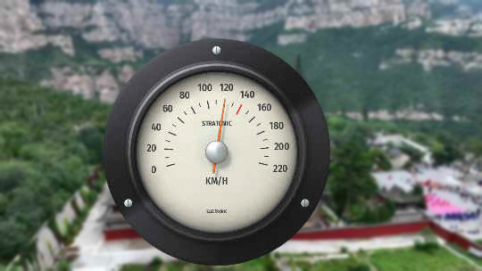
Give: 120 km/h
